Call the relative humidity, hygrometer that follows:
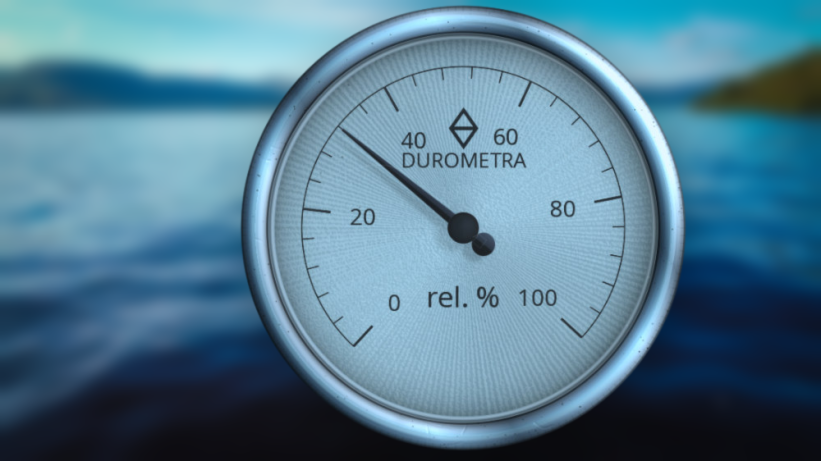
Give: 32 %
